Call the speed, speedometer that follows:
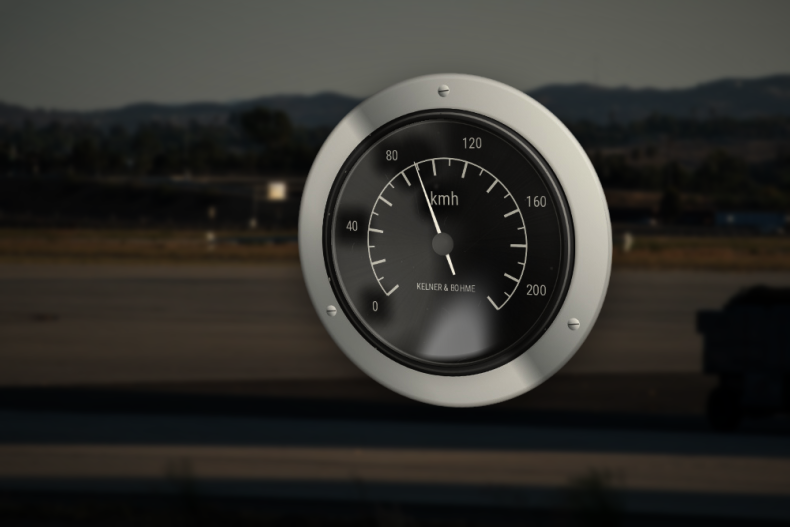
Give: 90 km/h
